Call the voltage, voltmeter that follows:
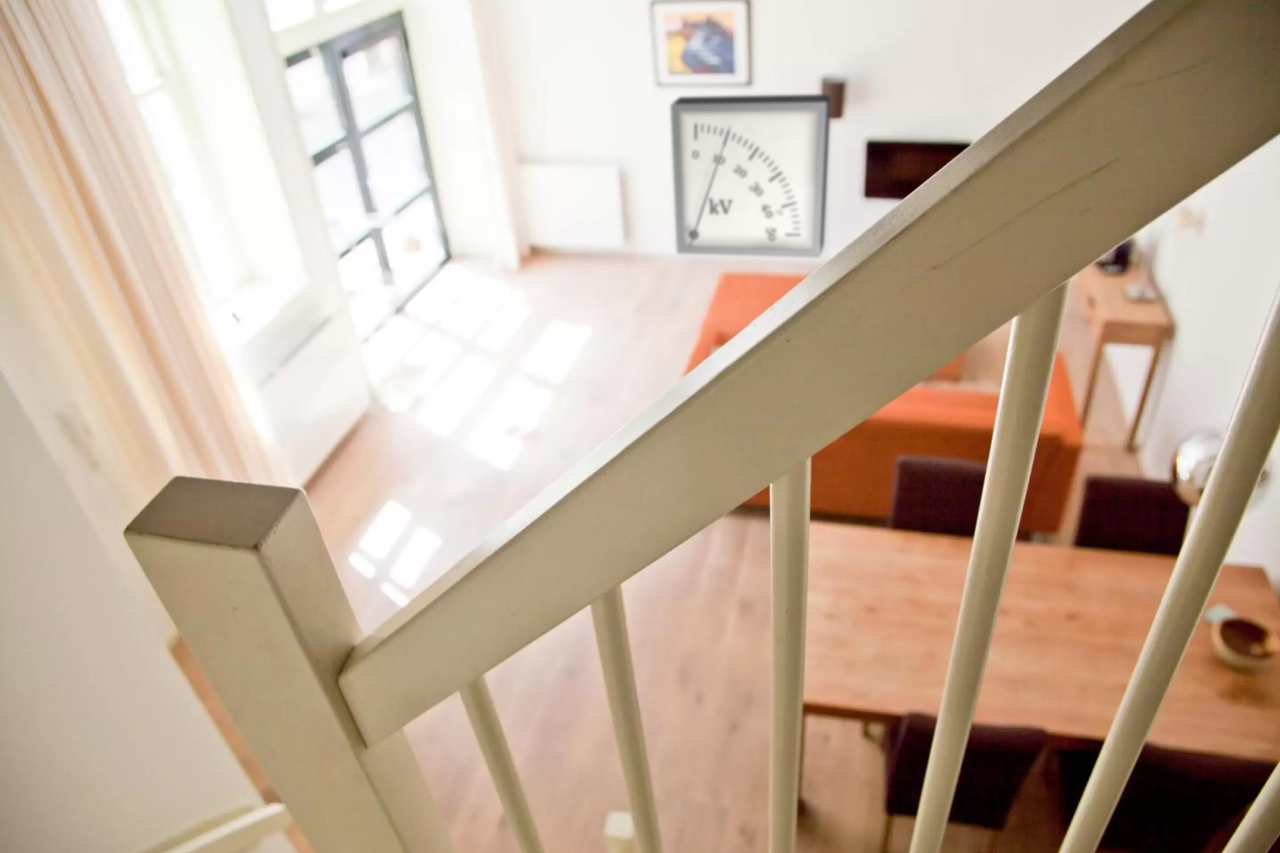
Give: 10 kV
